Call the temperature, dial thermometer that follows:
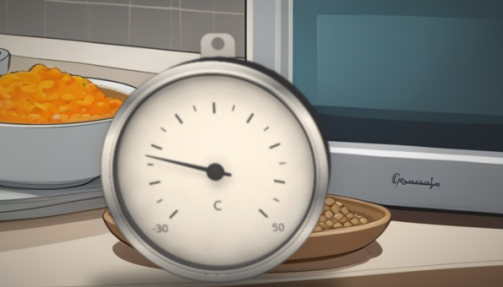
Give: -12.5 °C
